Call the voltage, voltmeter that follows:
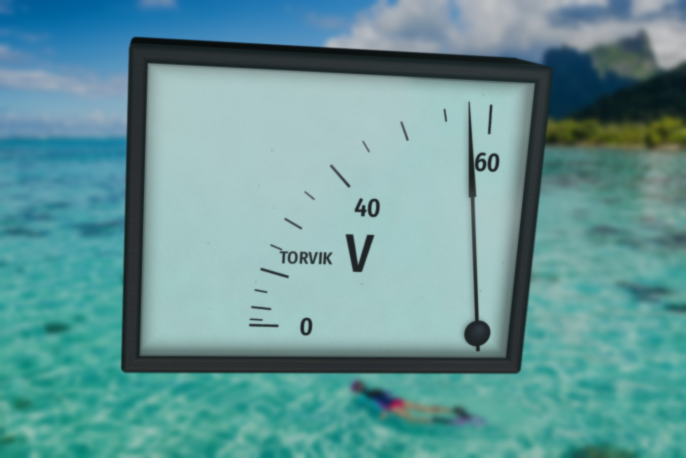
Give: 57.5 V
